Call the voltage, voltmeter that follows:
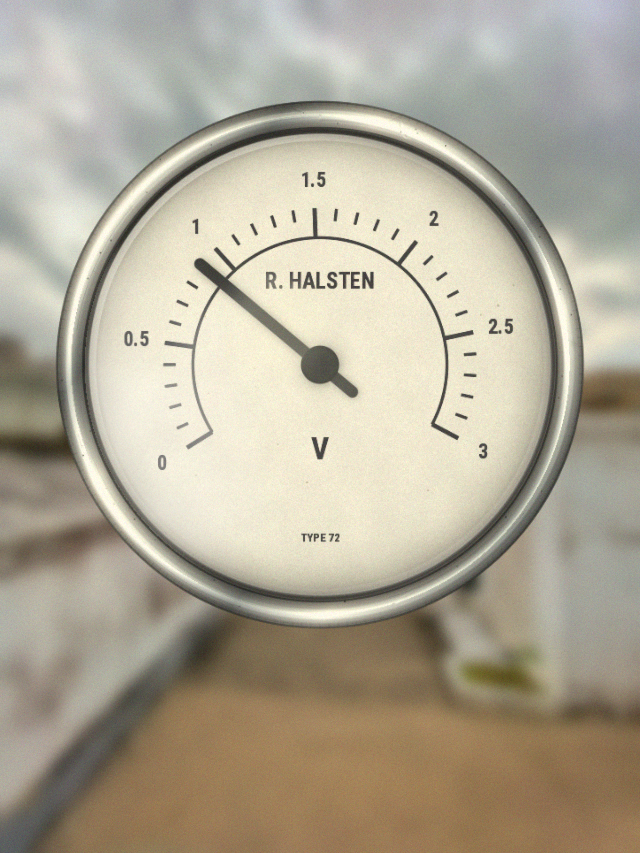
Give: 0.9 V
